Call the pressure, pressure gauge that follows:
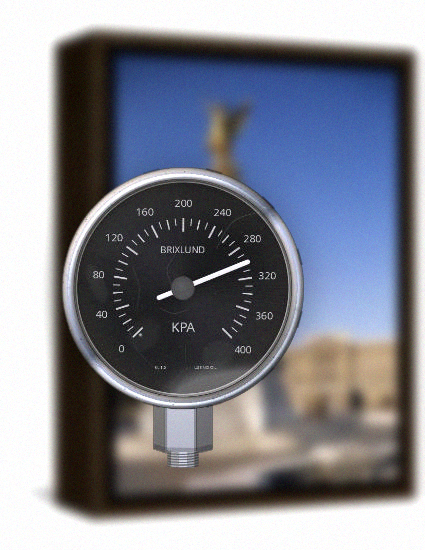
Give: 300 kPa
